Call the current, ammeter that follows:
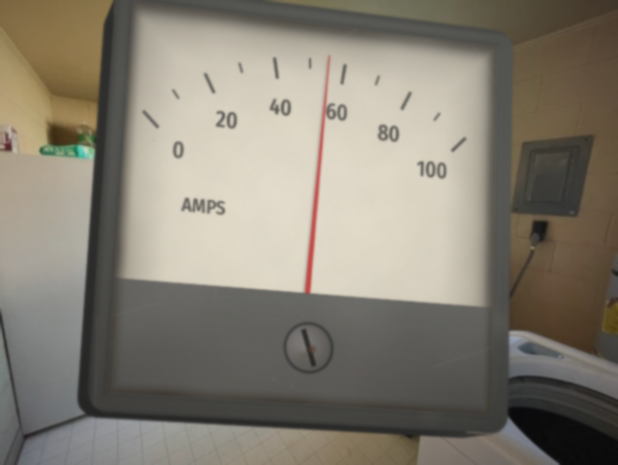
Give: 55 A
